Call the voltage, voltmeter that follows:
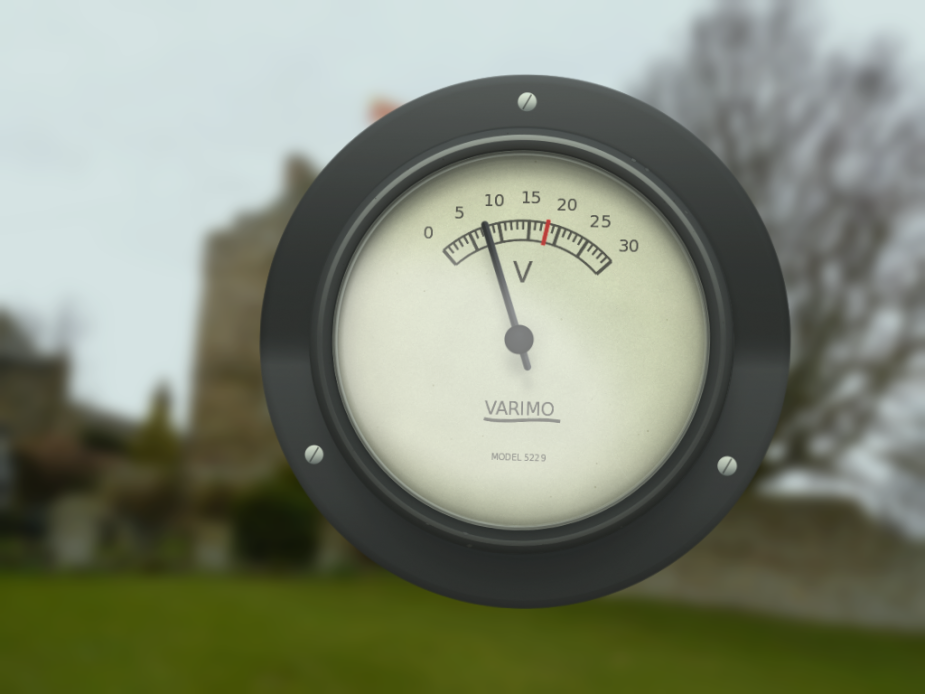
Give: 8 V
